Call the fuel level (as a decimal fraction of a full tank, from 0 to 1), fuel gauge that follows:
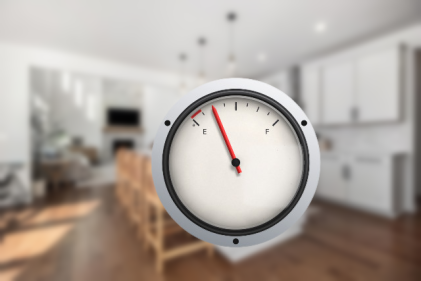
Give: 0.25
